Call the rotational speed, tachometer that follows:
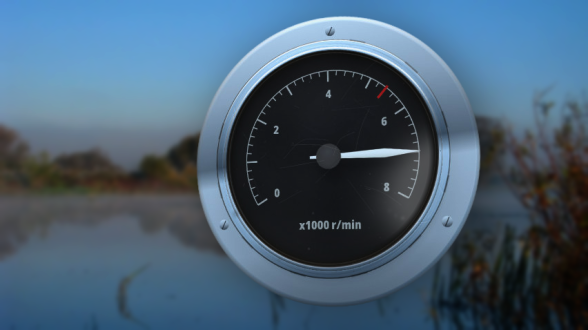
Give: 7000 rpm
